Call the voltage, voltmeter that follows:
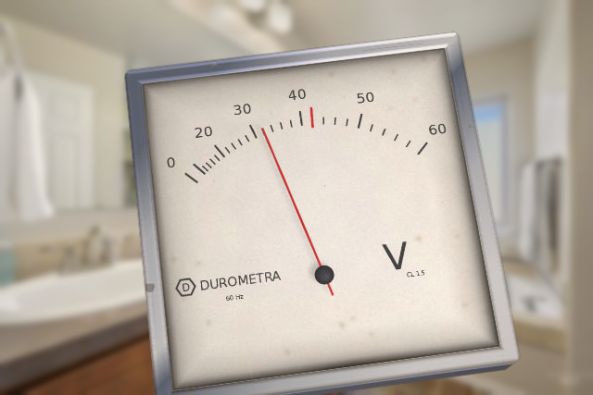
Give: 32 V
